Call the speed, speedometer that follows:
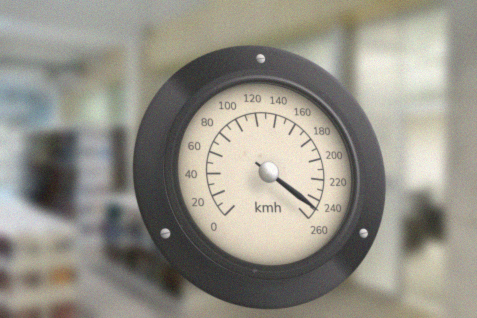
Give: 250 km/h
